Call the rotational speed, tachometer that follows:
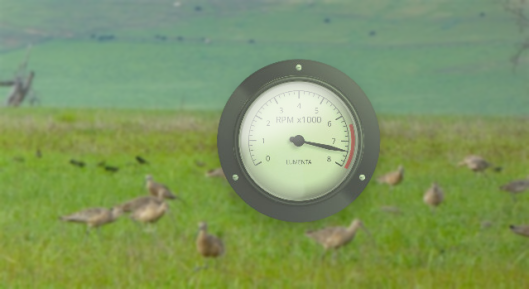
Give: 7400 rpm
